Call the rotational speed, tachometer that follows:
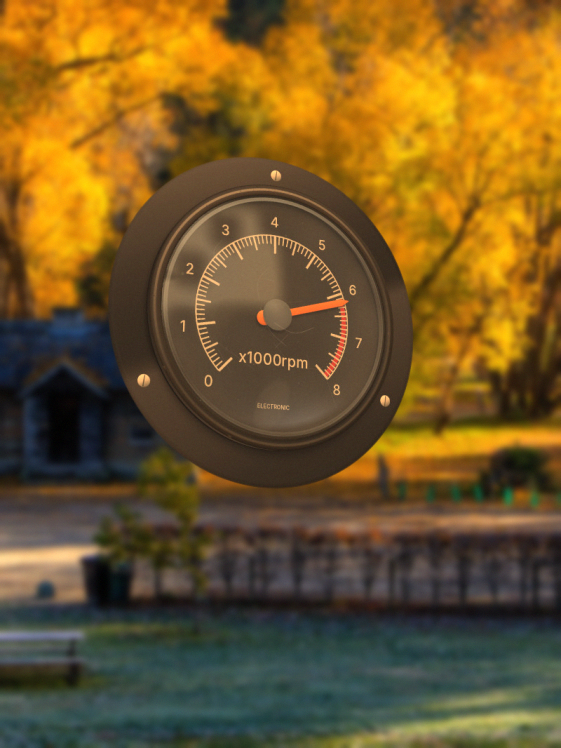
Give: 6200 rpm
